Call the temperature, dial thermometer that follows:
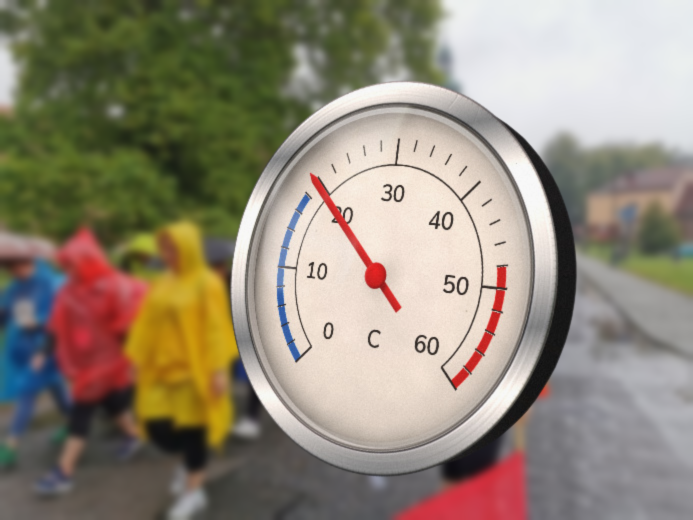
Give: 20 °C
